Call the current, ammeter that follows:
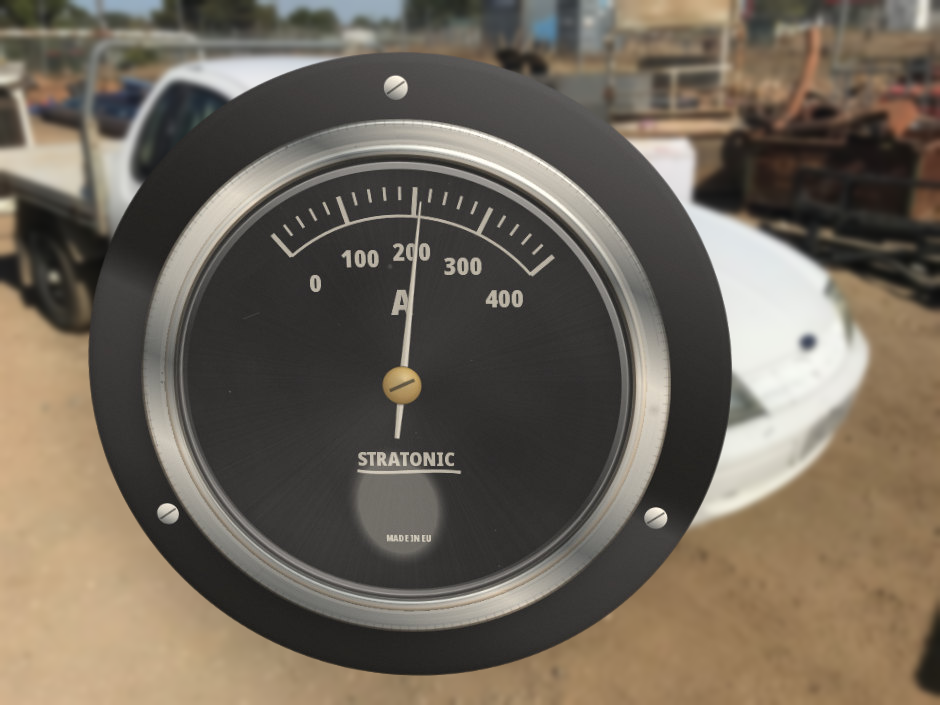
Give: 210 A
